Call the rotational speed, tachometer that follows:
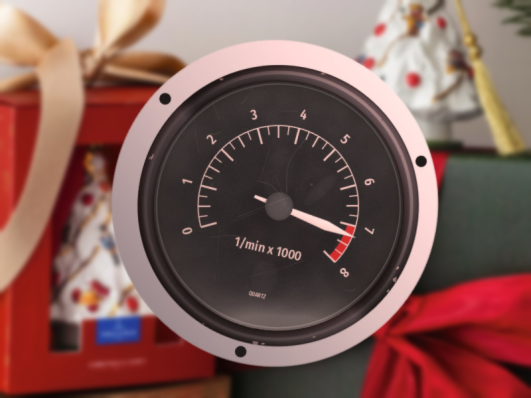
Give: 7250 rpm
